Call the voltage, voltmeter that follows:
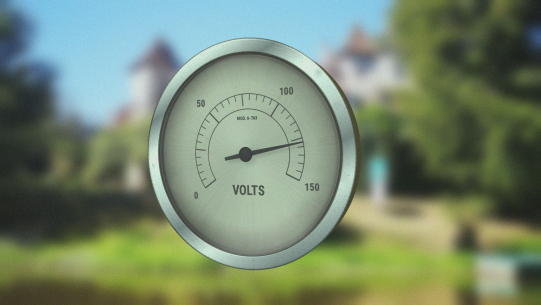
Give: 127.5 V
